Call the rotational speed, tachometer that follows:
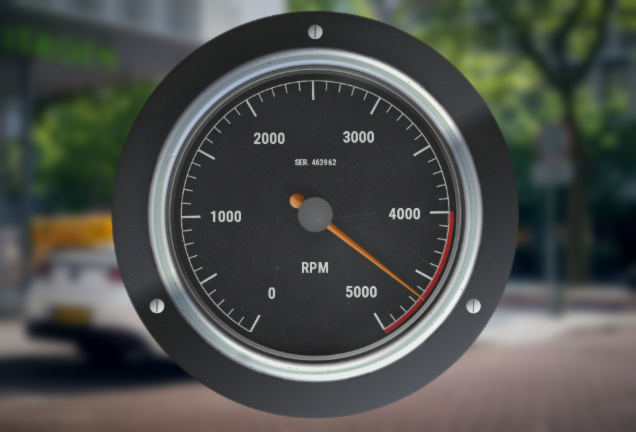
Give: 4650 rpm
